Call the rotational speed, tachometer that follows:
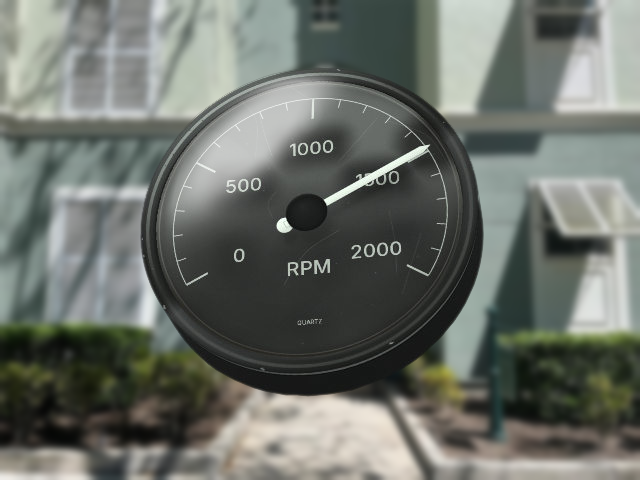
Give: 1500 rpm
